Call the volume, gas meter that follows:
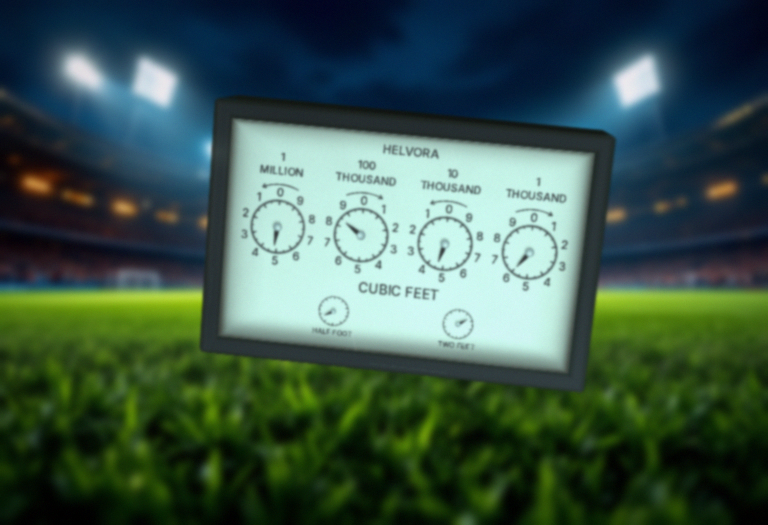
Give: 484600 ft³
